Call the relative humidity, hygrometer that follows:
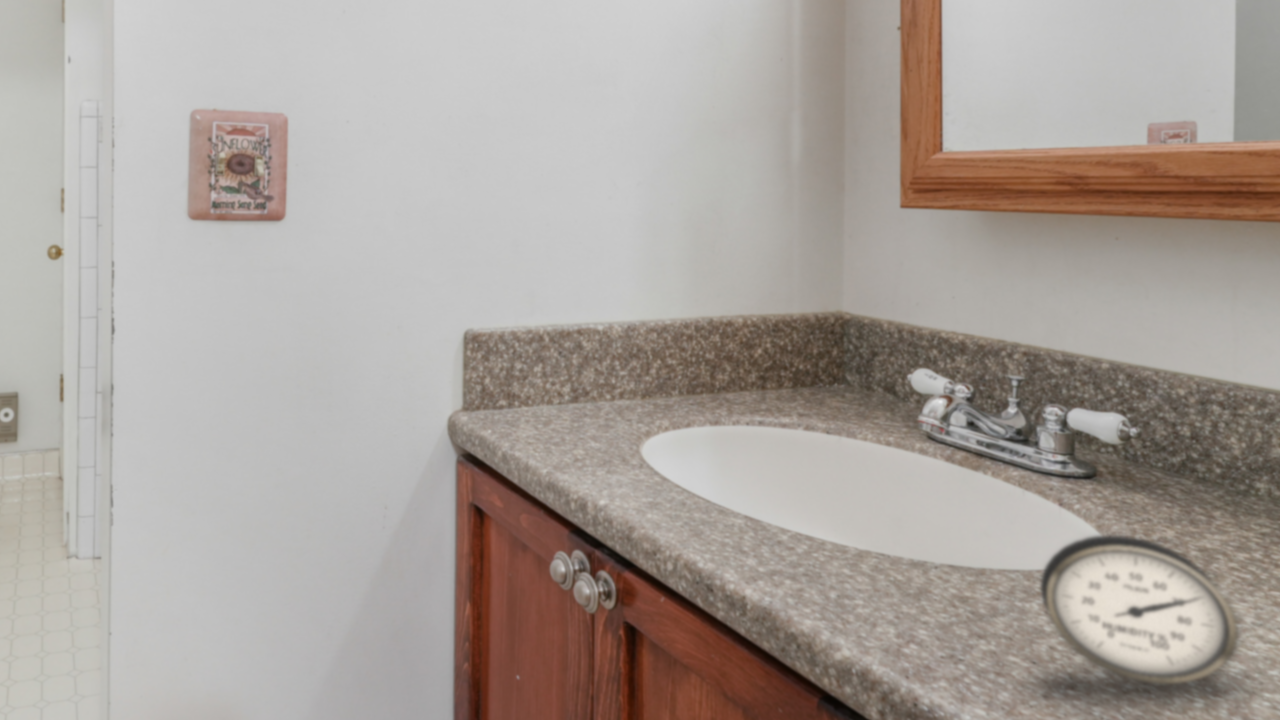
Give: 70 %
